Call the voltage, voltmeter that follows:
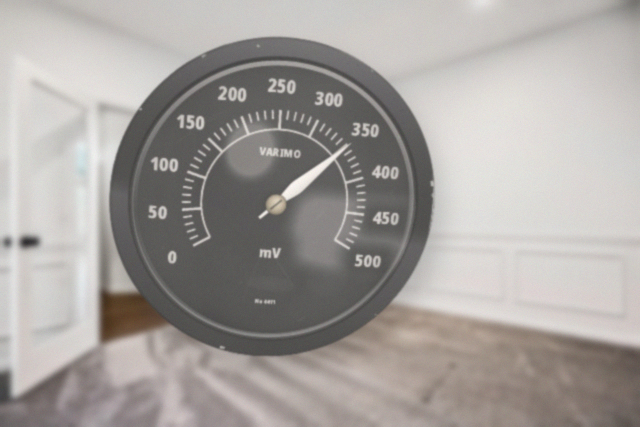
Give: 350 mV
